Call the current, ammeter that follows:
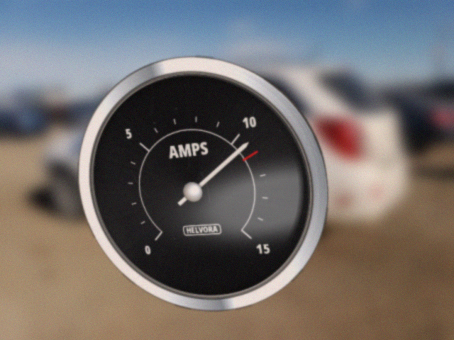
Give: 10.5 A
